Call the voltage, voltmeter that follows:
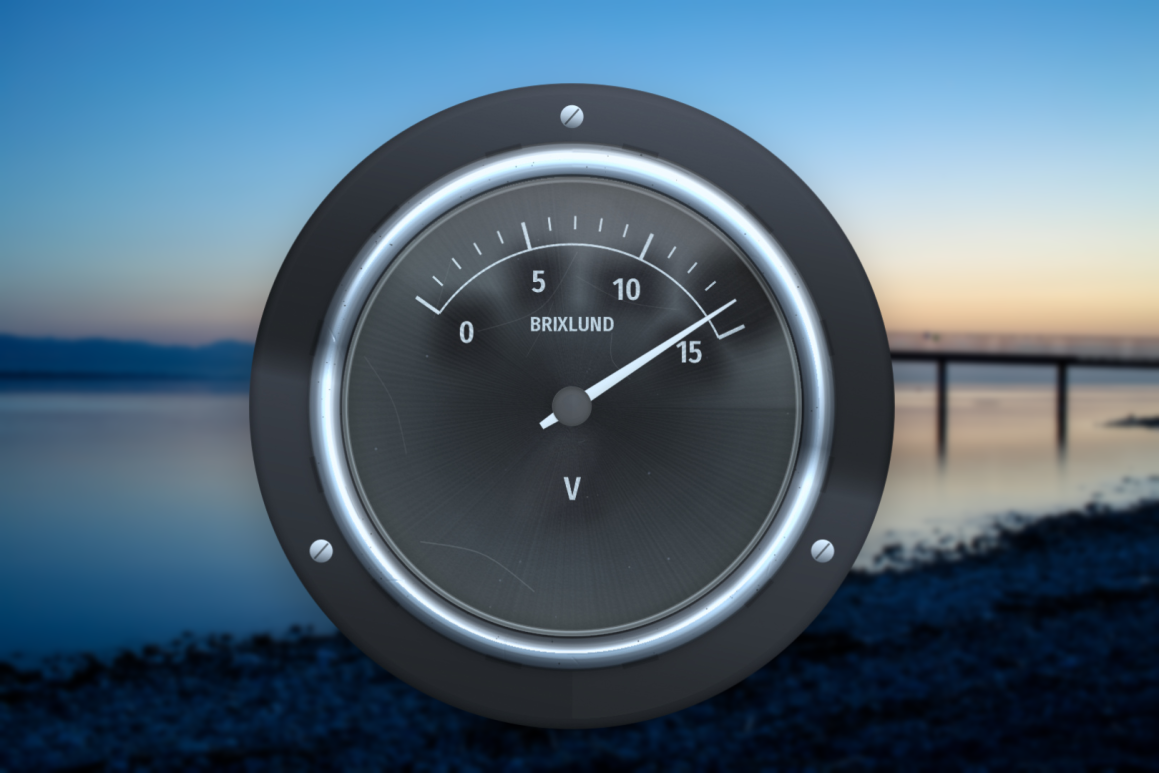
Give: 14 V
